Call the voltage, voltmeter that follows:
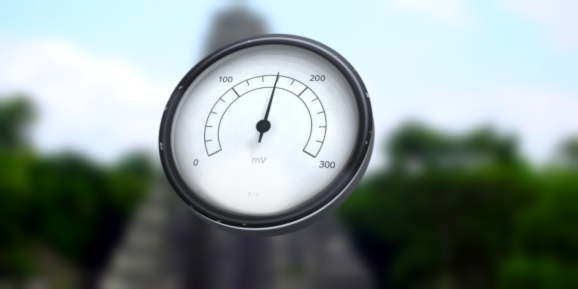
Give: 160 mV
